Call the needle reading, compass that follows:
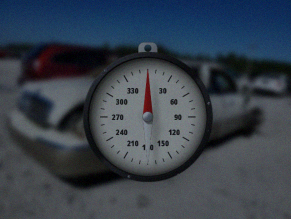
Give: 0 °
